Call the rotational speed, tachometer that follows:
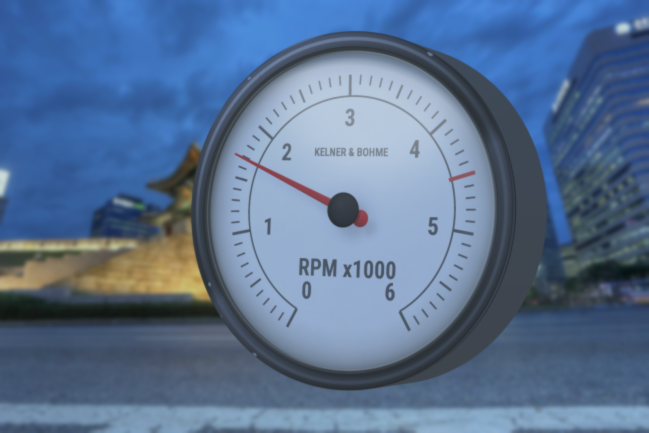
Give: 1700 rpm
